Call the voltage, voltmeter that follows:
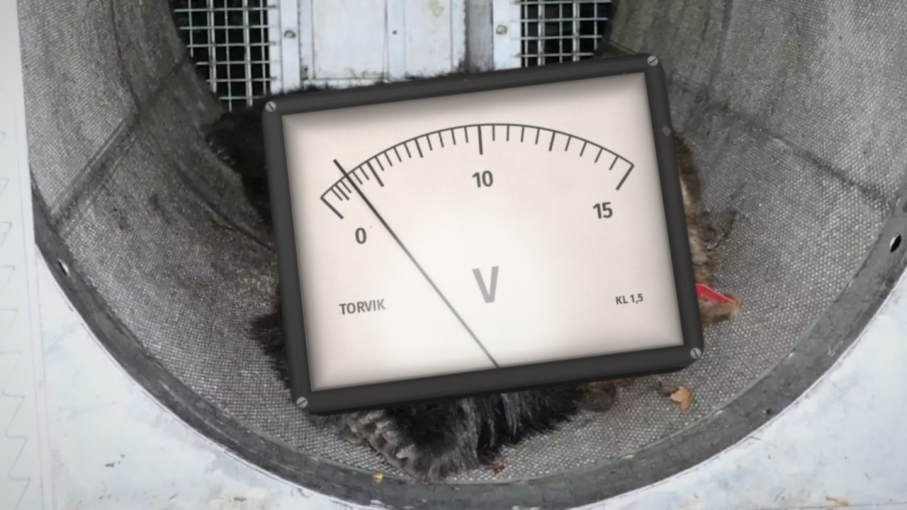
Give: 3.5 V
